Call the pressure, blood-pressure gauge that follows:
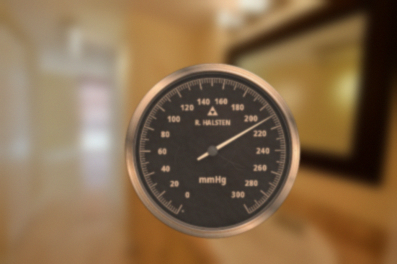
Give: 210 mmHg
